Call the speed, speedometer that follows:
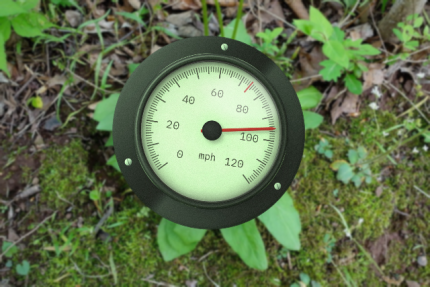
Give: 95 mph
